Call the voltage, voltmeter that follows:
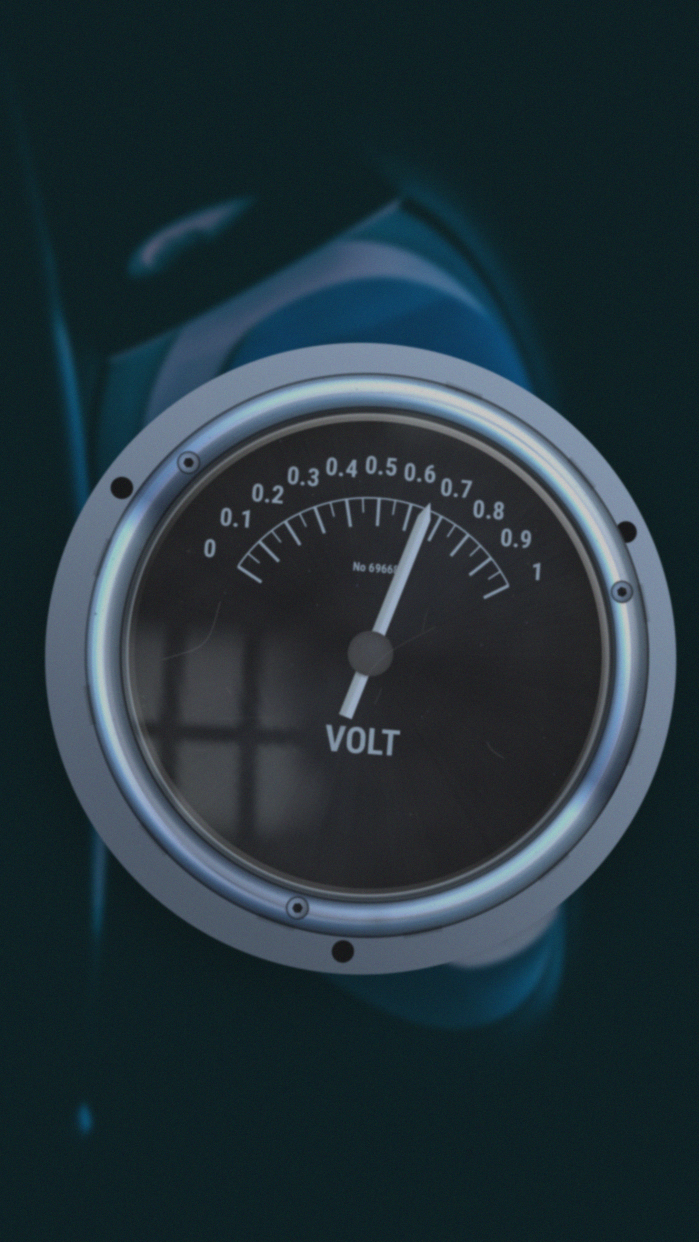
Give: 0.65 V
